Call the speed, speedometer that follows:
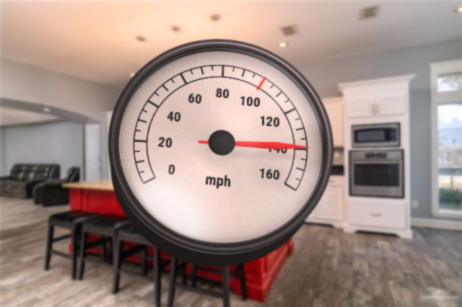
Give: 140 mph
